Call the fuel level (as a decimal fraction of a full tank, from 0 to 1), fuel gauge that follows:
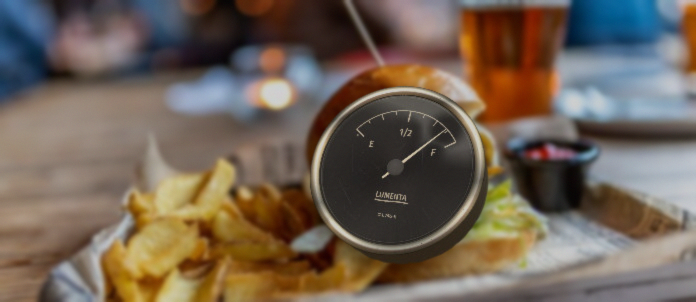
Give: 0.875
